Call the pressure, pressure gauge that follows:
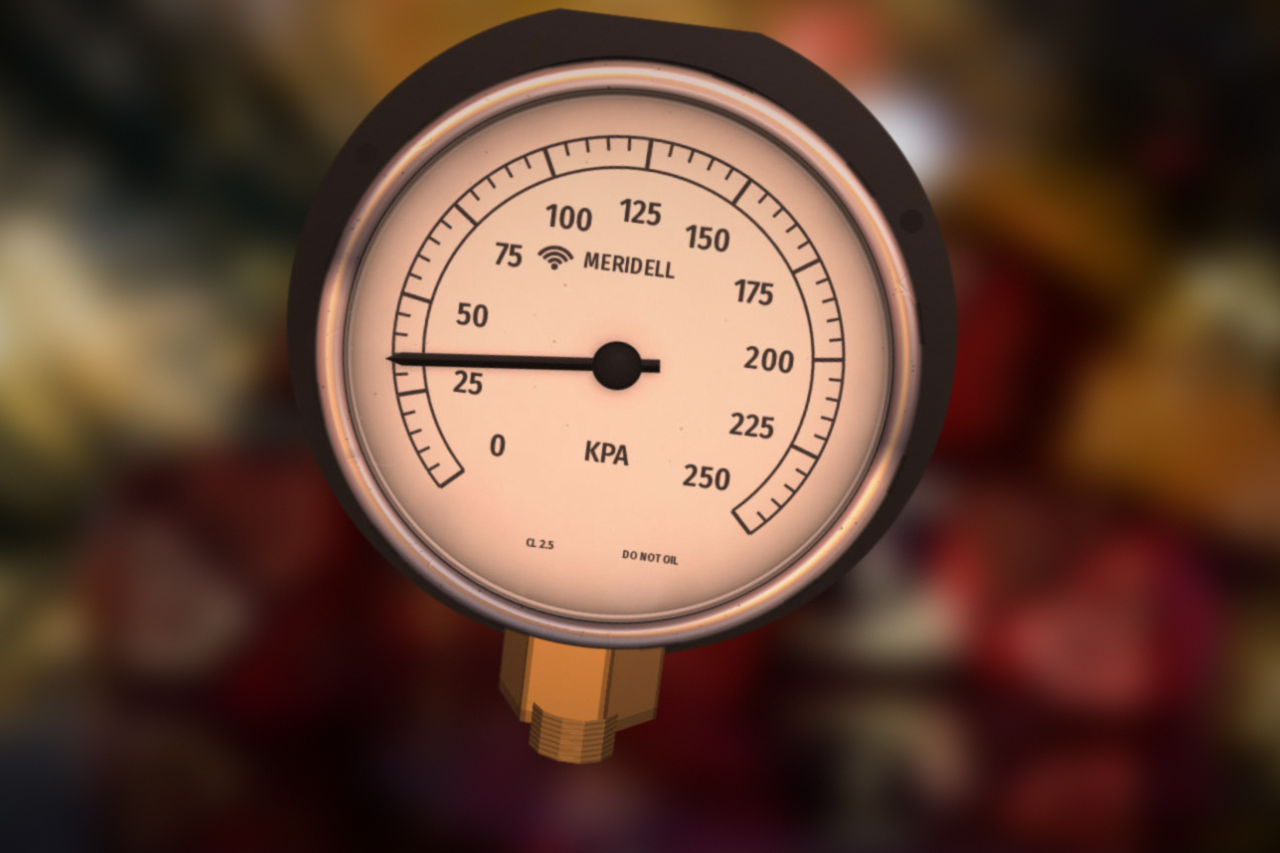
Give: 35 kPa
